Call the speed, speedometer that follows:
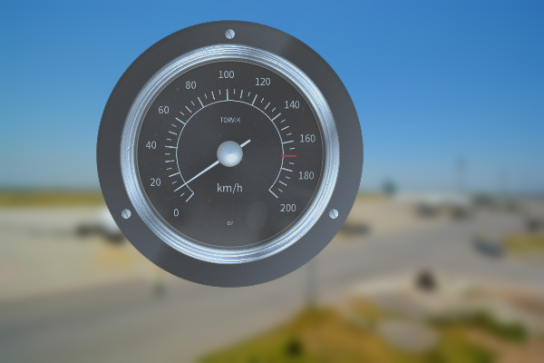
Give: 10 km/h
